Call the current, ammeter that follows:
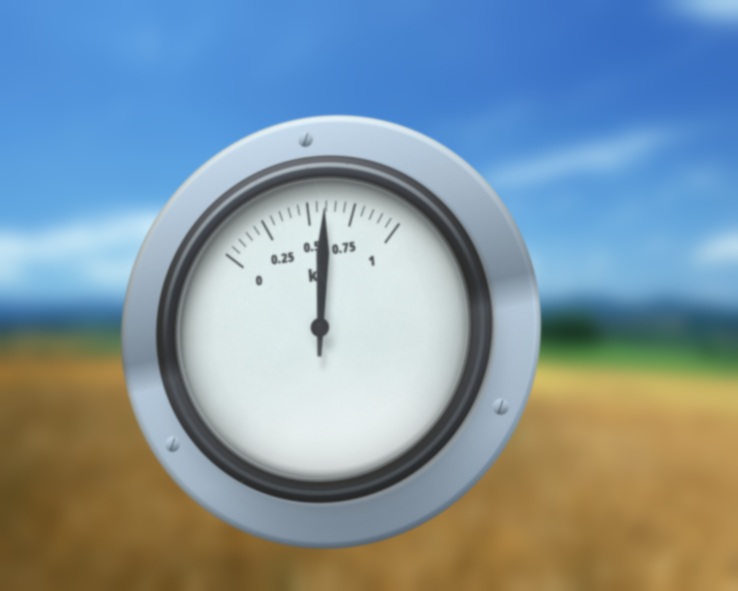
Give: 0.6 kA
